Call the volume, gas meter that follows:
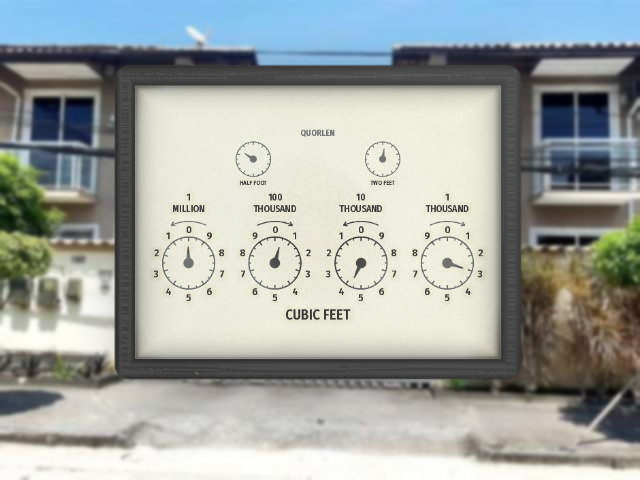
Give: 4300 ft³
